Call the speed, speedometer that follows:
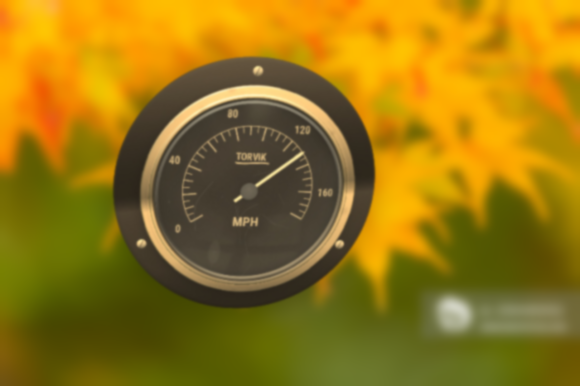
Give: 130 mph
